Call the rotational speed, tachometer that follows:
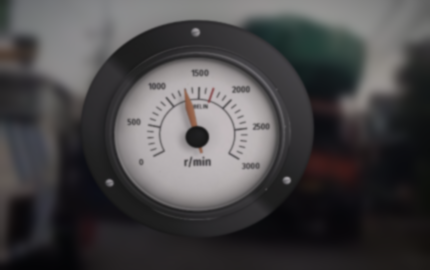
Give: 1300 rpm
